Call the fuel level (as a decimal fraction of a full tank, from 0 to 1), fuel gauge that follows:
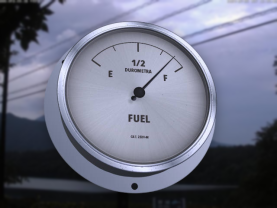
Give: 0.875
